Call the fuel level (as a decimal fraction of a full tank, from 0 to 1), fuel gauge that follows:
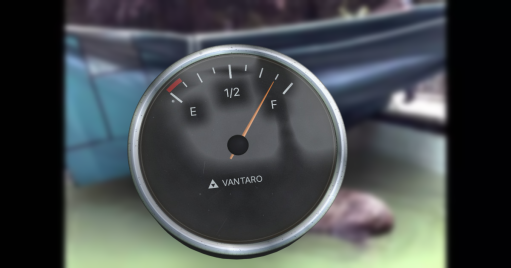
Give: 0.875
